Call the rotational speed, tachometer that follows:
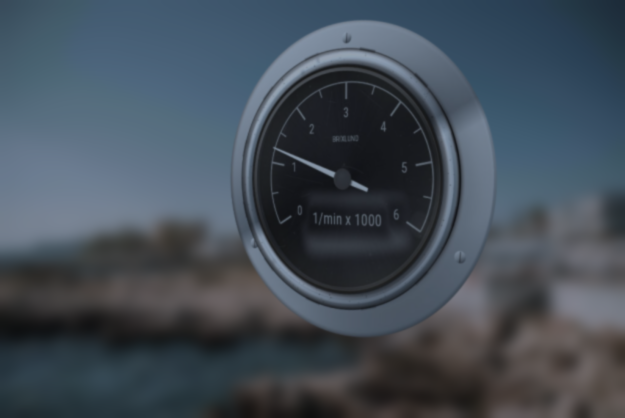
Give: 1250 rpm
